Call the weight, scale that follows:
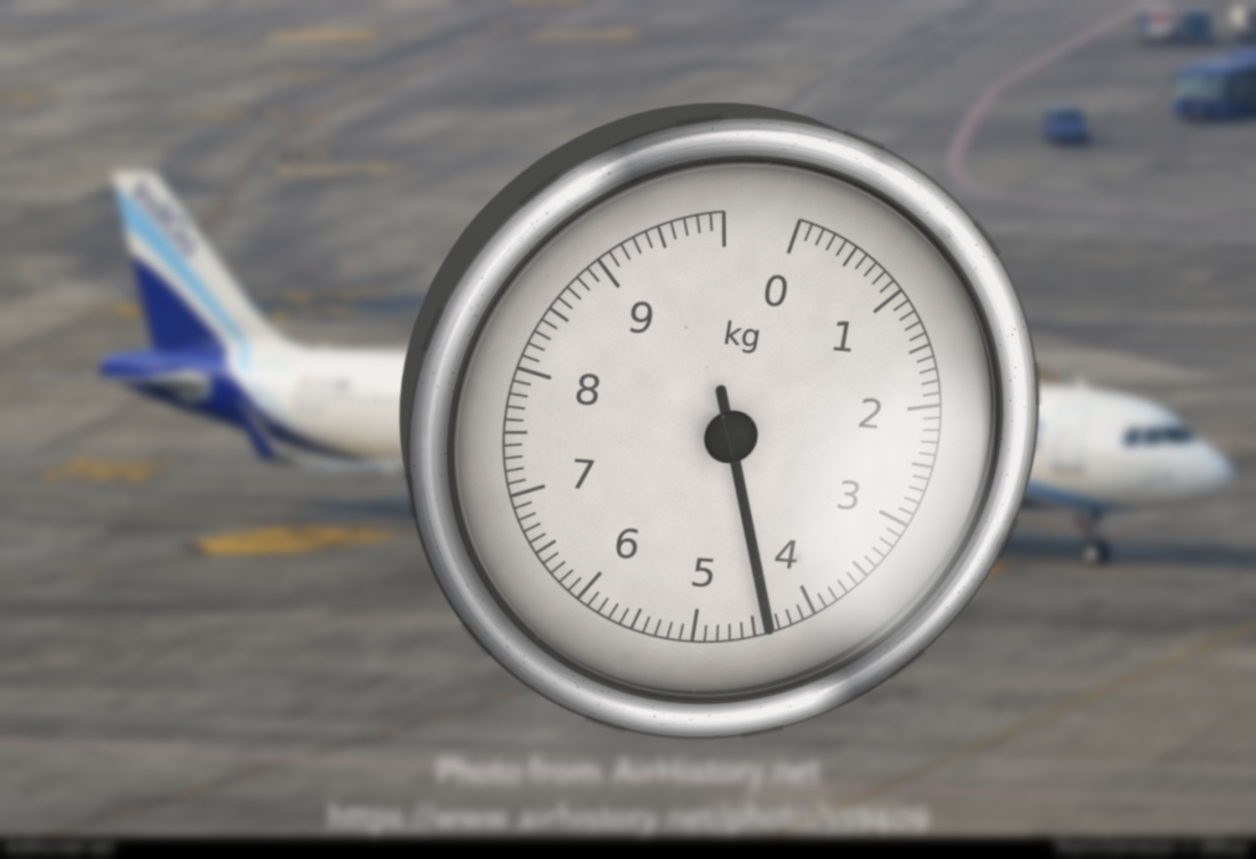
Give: 4.4 kg
